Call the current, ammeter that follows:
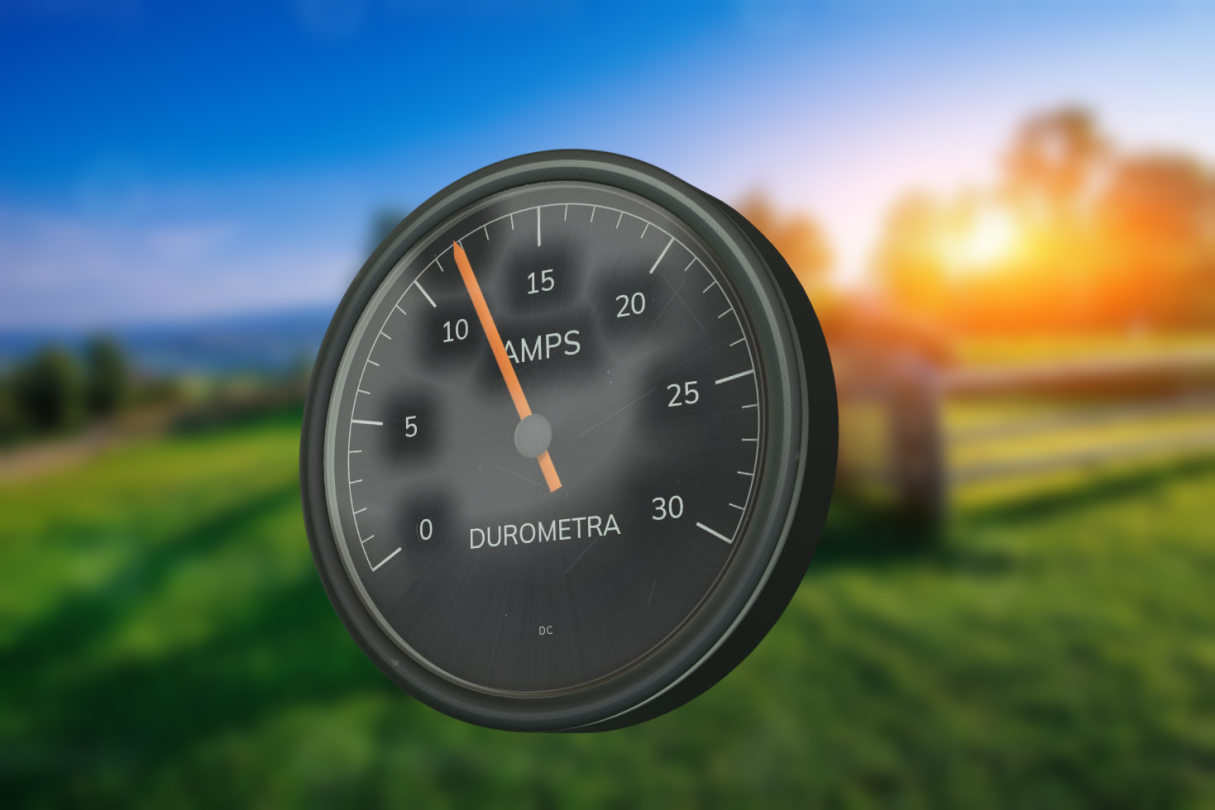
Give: 12 A
